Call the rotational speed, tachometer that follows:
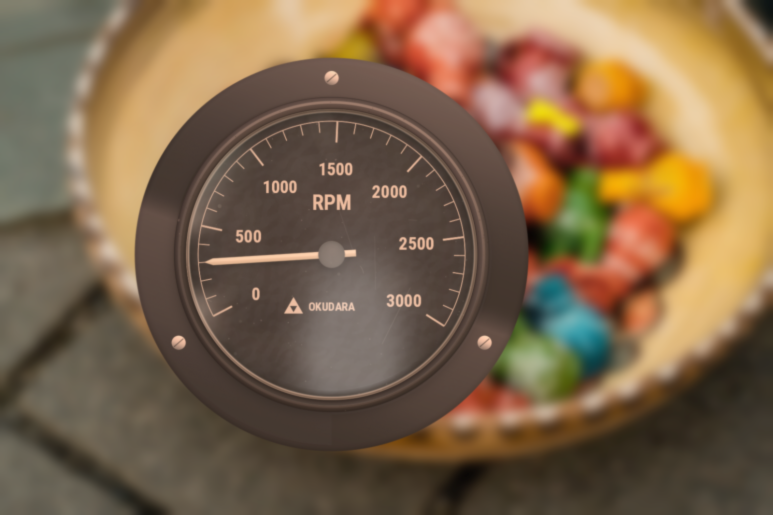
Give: 300 rpm
